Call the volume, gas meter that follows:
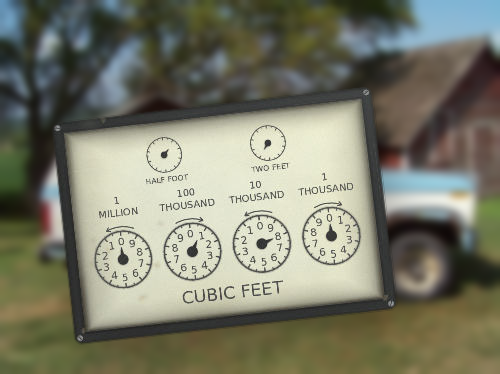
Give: 8000 ft³
